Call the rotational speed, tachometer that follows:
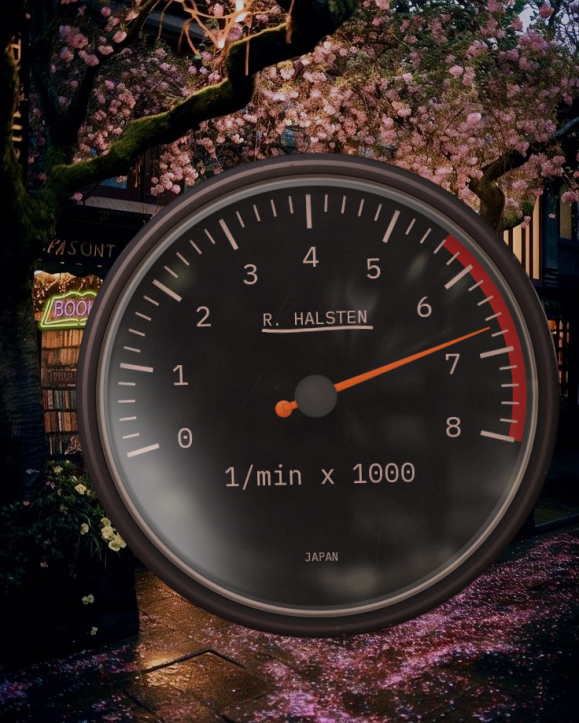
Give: 6700 rpm
